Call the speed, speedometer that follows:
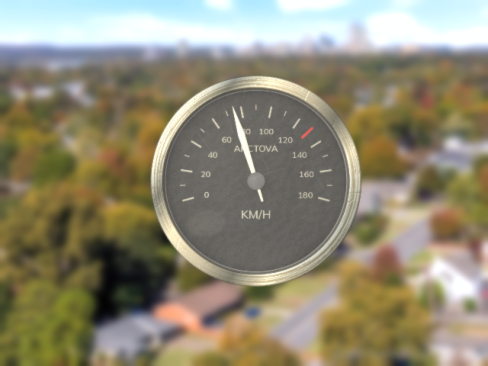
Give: 75 km/h
